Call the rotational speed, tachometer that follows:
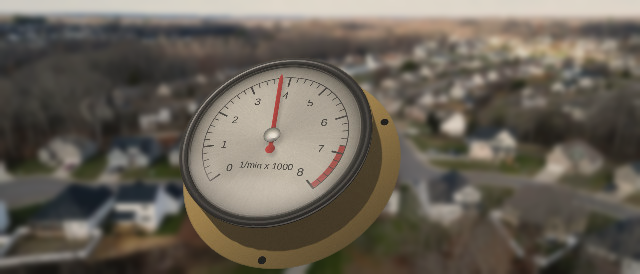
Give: 3800 rpm
